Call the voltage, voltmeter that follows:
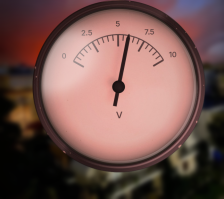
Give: 6 V
